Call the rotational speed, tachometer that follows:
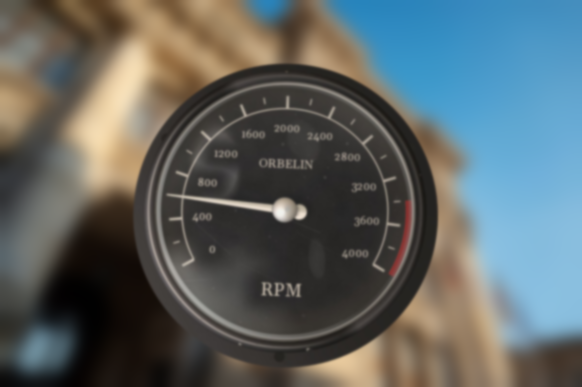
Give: 600 rpm
